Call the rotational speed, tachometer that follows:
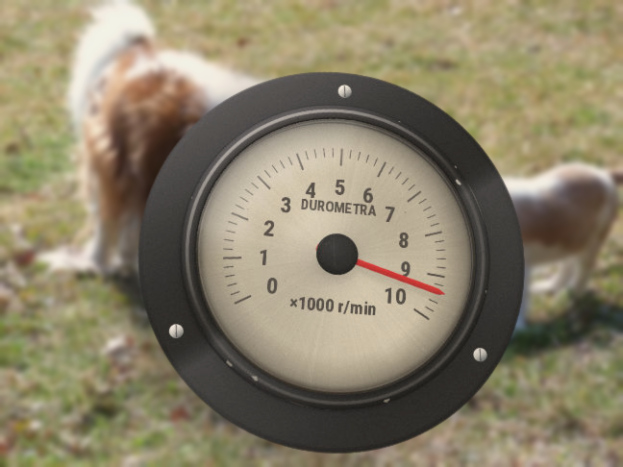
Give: 9400 rpm
